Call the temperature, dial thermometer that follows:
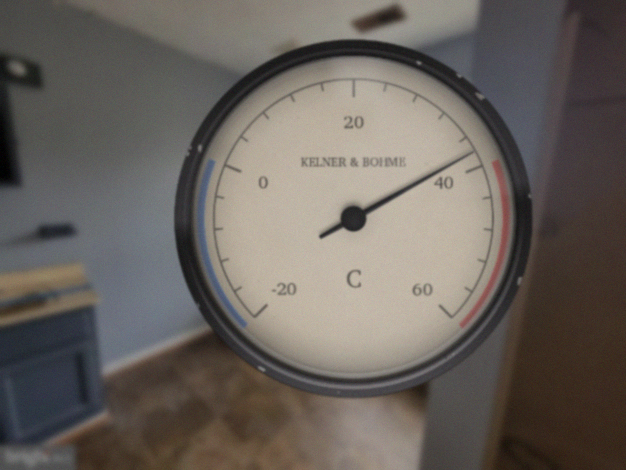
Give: 38 °C
